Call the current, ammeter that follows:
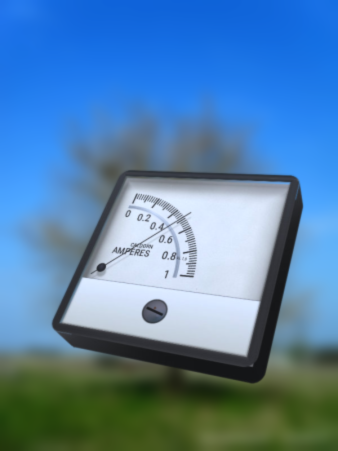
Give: 0.5 A
